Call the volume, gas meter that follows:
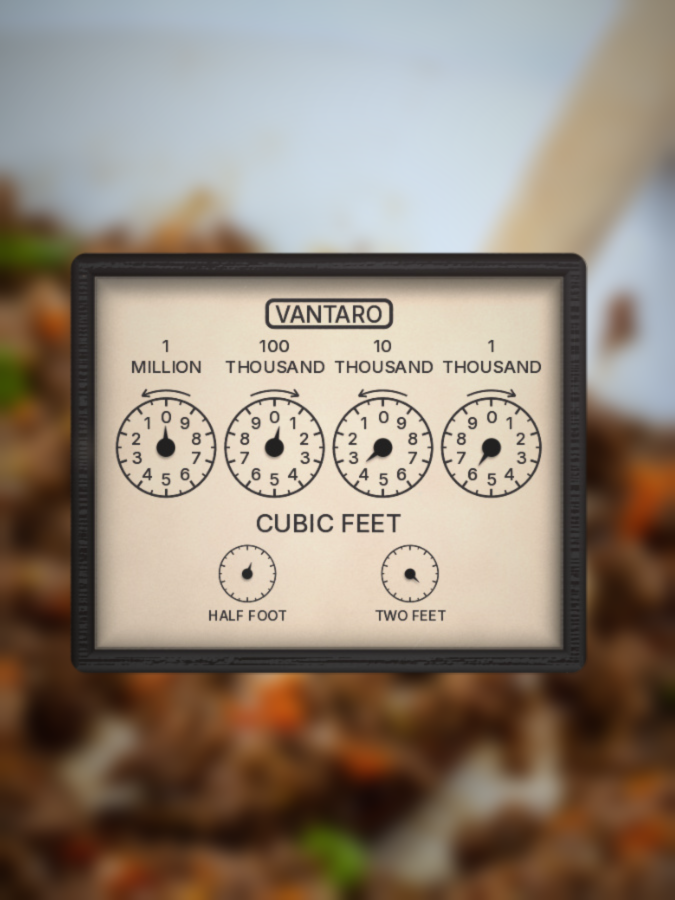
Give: 3600 ft³
